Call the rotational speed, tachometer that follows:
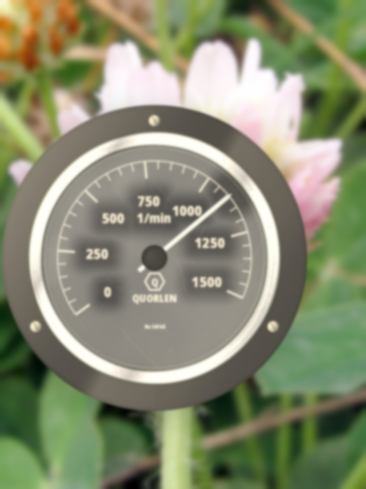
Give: 1100 rpm
